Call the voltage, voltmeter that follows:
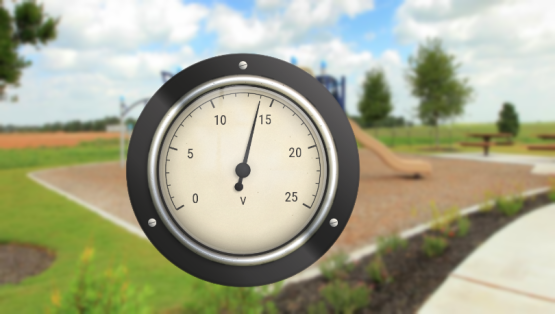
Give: 14 V
